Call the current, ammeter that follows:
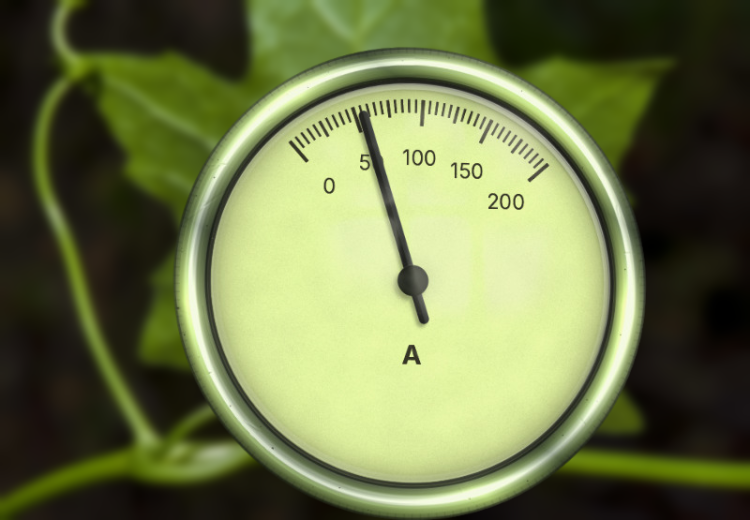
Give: 55 A
